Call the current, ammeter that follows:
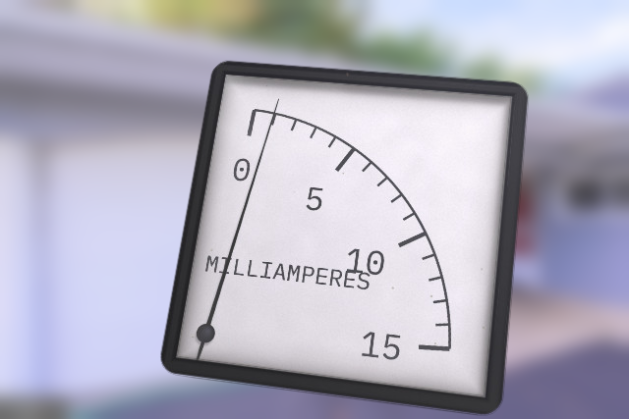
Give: 1 mA
